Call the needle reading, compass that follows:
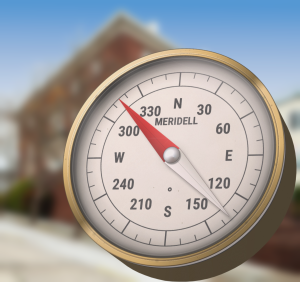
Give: 315 °
